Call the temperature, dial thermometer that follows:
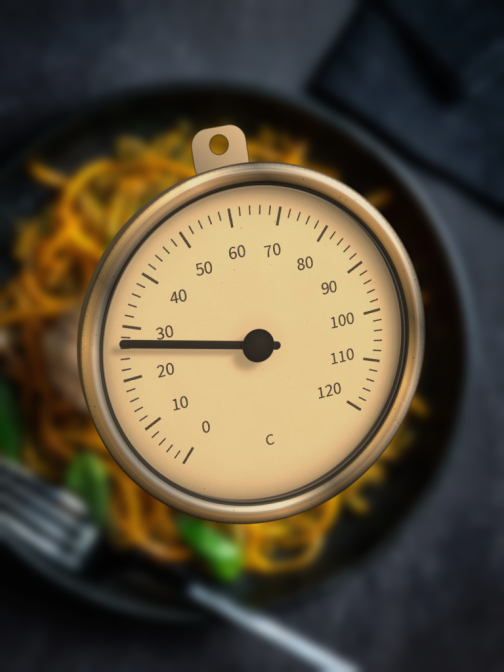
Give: 27 °C
